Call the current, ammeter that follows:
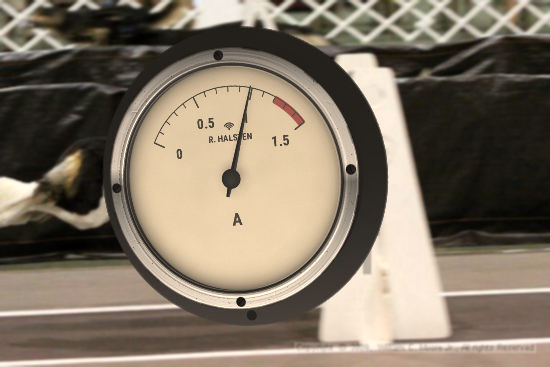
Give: 1 A
